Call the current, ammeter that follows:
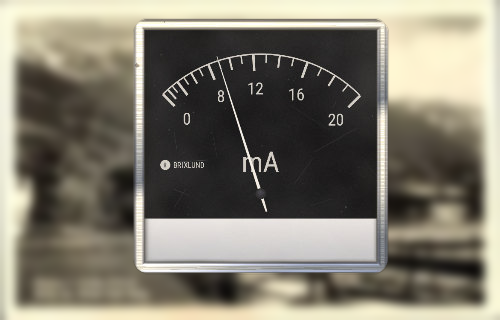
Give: 9 mA
